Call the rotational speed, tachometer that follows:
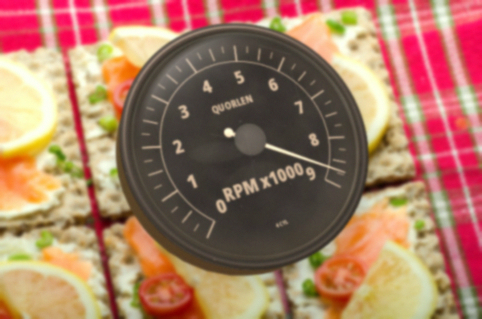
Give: 8750 rpm
